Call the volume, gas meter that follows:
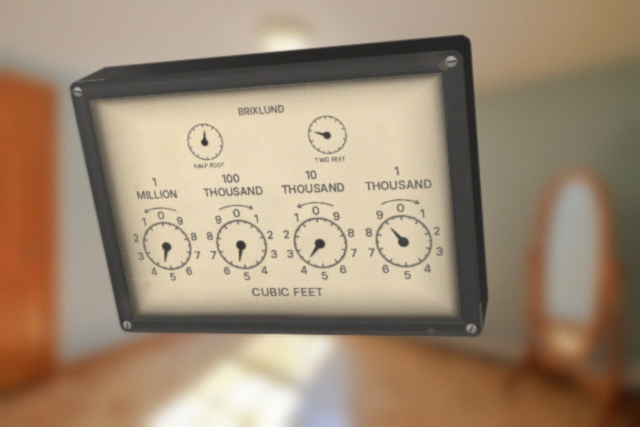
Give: 453900 ft³
